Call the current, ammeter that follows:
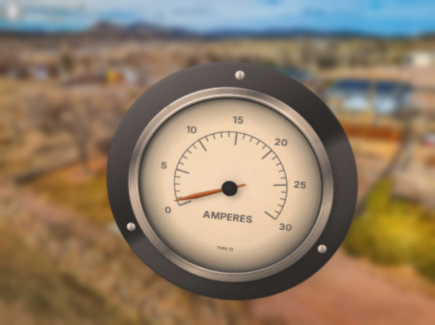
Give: 1 A
